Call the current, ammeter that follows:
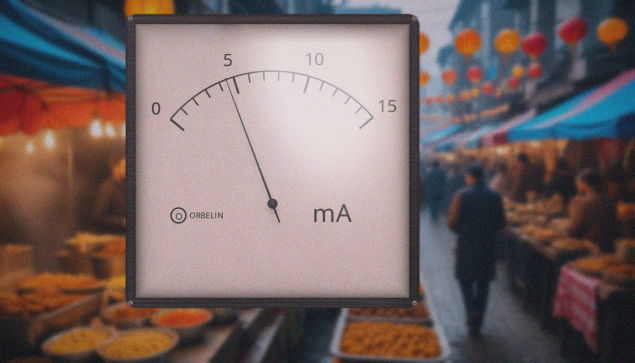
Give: 4.5 mA
